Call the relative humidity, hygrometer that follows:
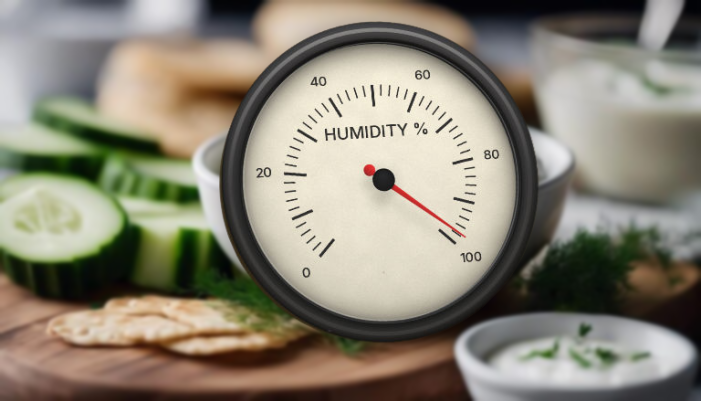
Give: 98 %
